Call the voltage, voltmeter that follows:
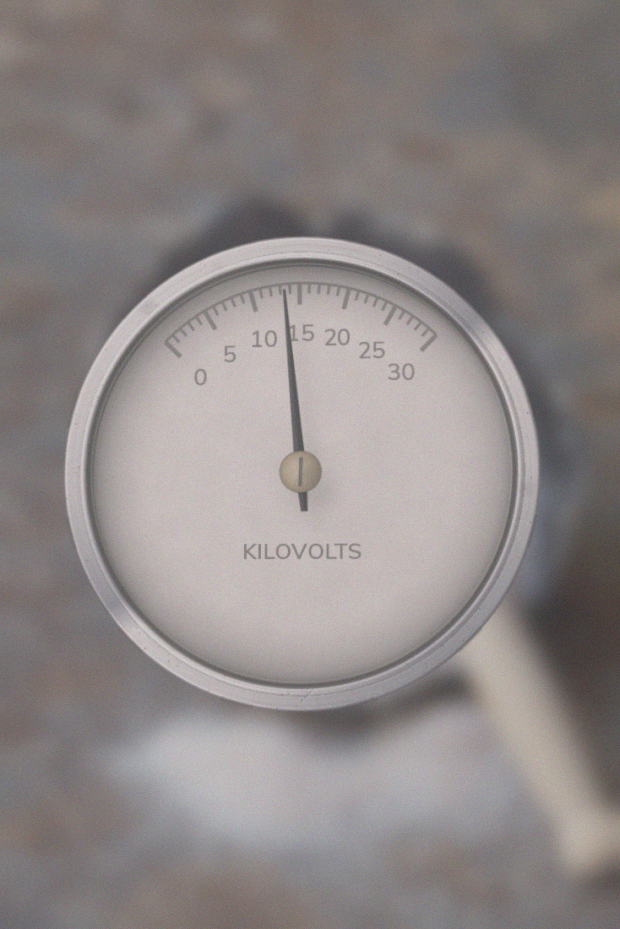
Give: 13.5 kV
